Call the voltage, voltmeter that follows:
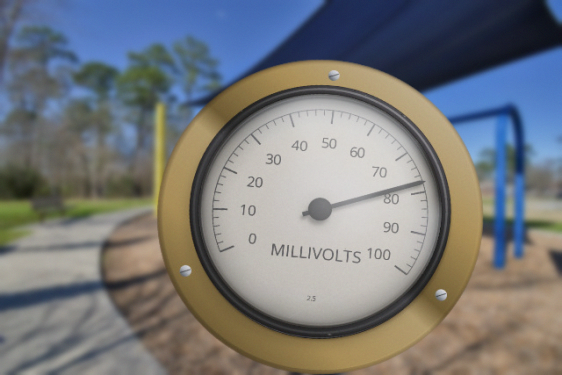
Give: 78 mV
